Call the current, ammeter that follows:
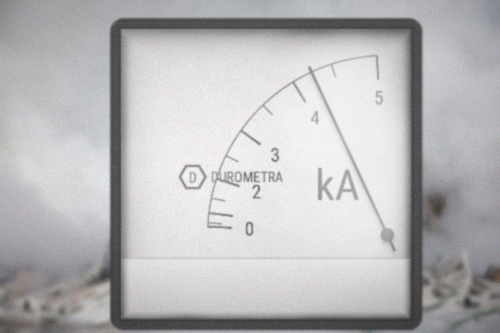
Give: 4.25 kA
